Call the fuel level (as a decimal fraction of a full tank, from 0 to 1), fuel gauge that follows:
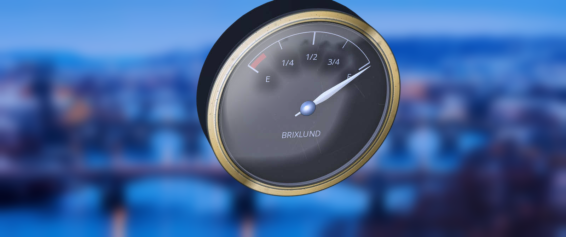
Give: 1
